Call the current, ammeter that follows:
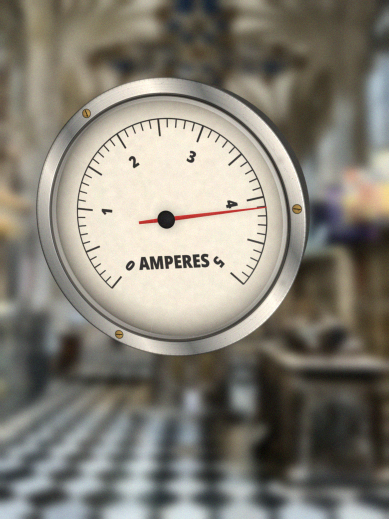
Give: 4.1 A
